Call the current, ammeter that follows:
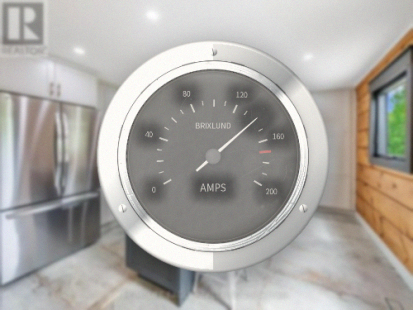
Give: 140 A
